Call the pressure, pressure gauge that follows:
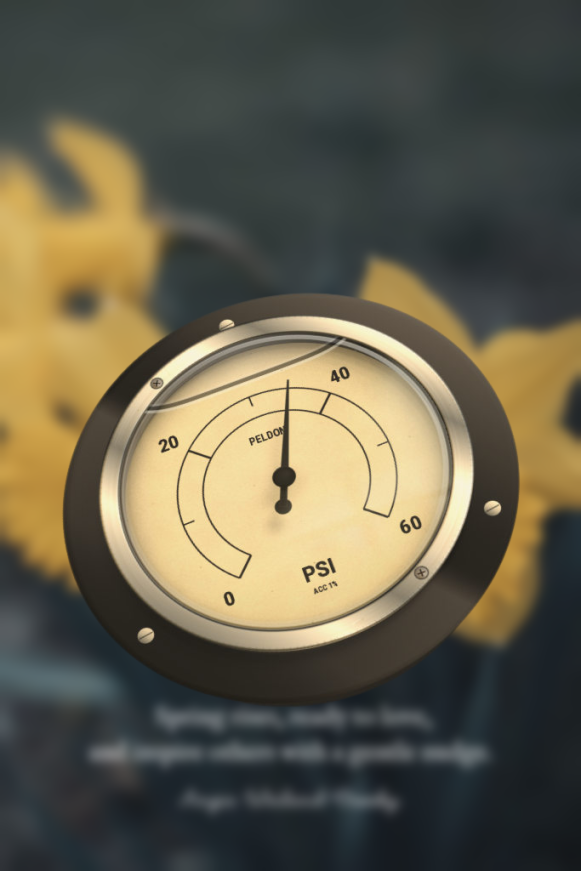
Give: 35 psi
